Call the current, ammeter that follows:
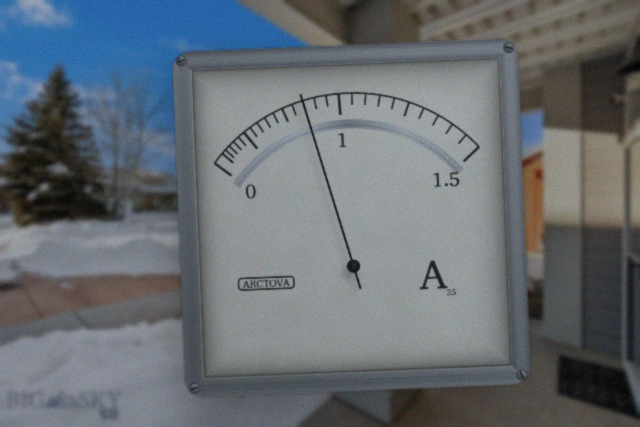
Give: 0.85 A
